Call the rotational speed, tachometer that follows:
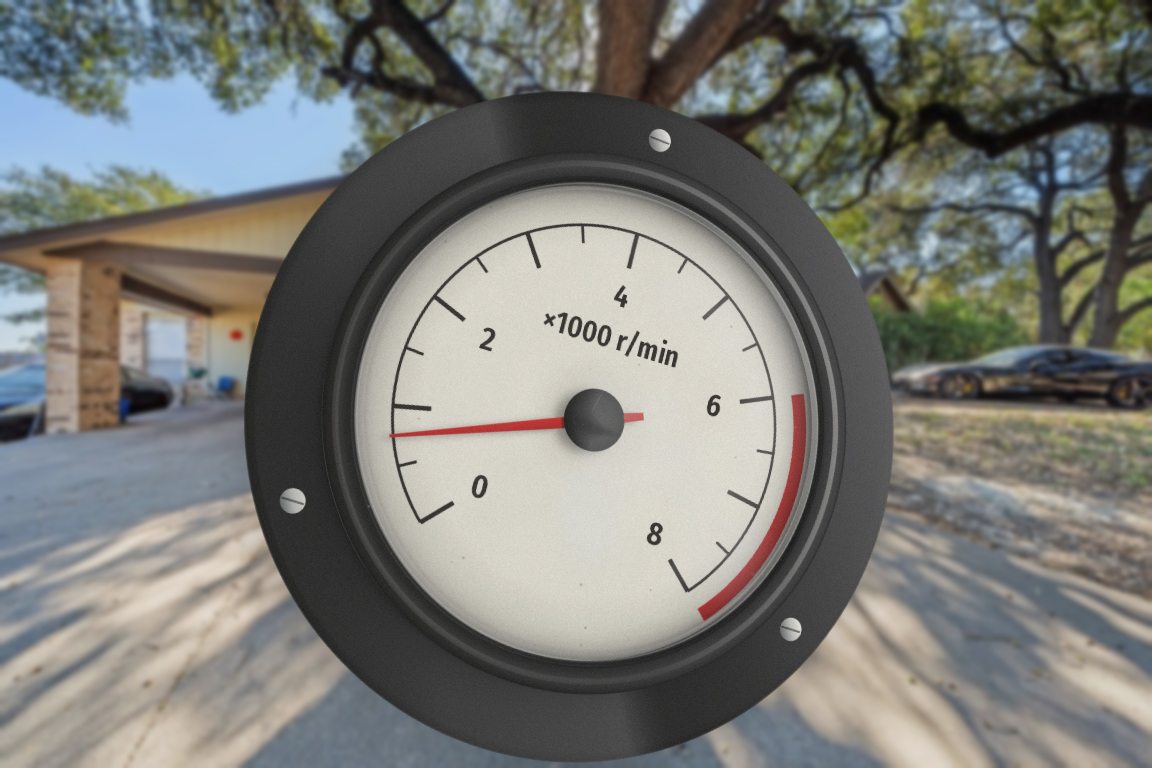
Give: 750 rpm
